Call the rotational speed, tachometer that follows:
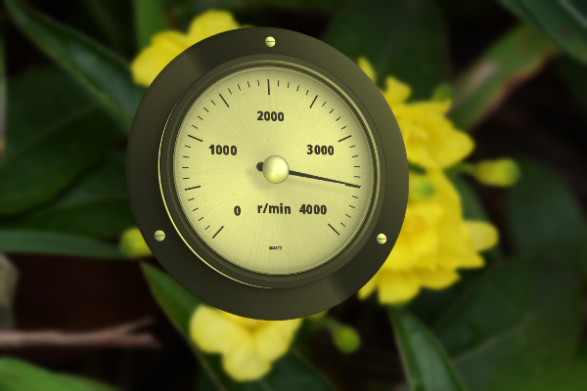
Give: 3500 rpm
